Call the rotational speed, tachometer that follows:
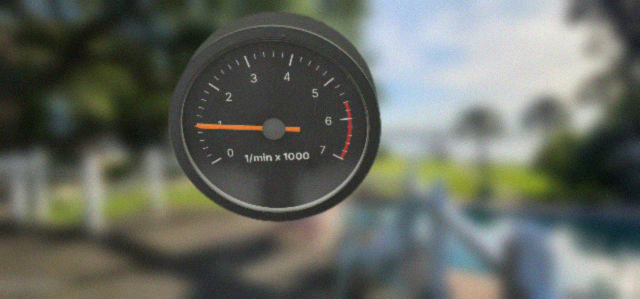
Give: 1000 rpm
